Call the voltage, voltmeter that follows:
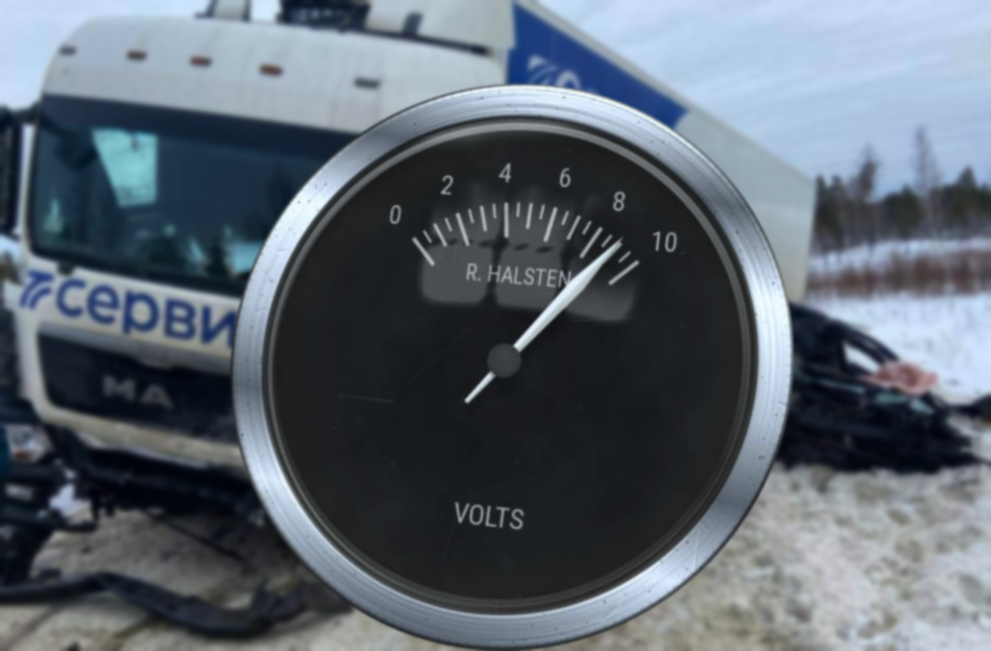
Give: 9 V
